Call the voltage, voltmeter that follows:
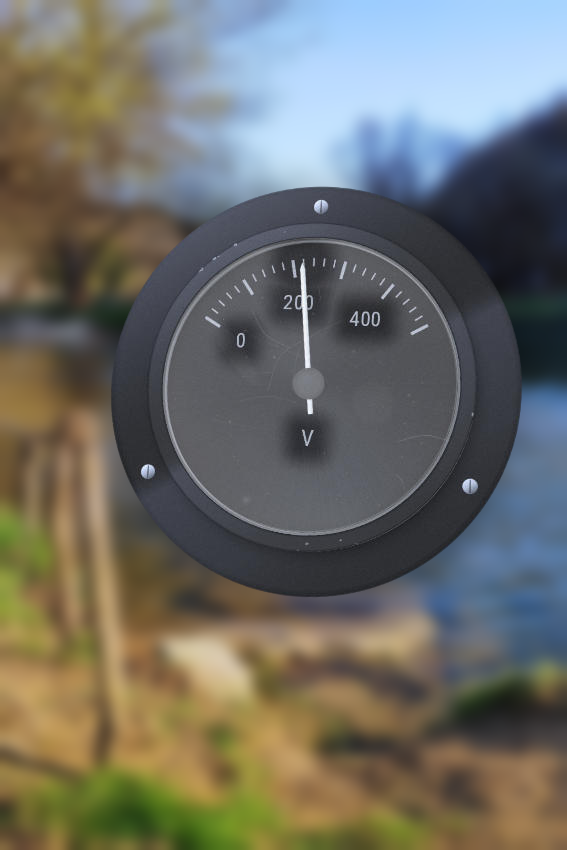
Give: 220 V
